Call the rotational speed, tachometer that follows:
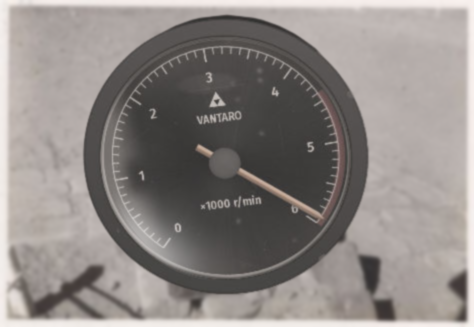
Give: 5900 rpm
